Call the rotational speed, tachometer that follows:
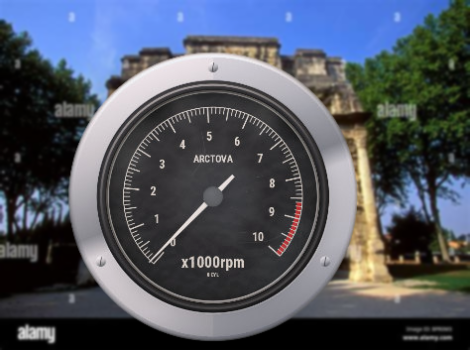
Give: 100 rpm
